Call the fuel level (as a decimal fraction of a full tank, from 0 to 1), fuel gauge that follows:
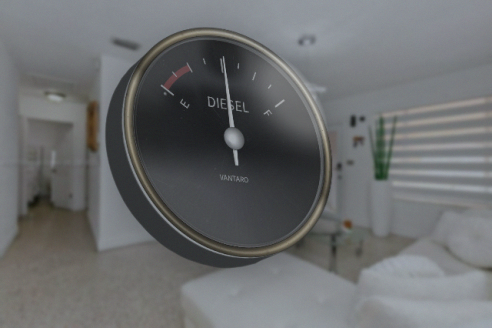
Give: 0.5
